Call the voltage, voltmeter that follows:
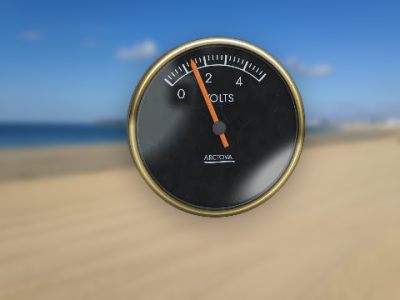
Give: 1.4 V
